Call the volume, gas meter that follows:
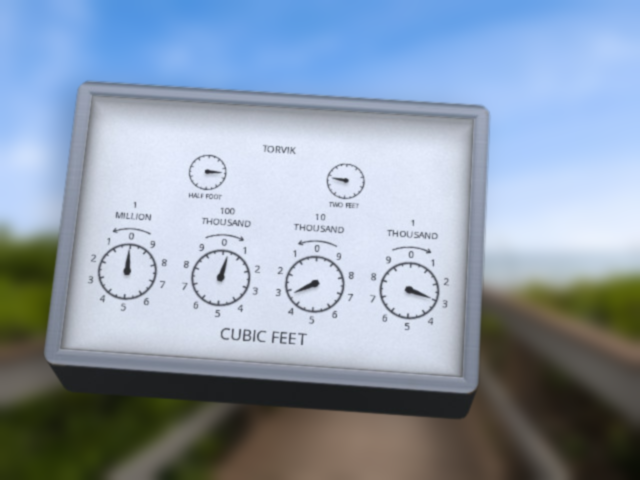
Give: 3300 ft³
